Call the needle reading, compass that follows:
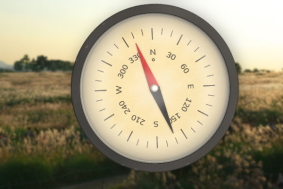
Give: 340 °
